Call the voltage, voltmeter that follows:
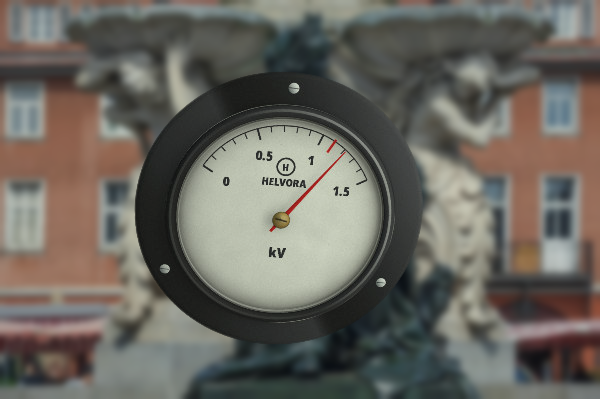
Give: 1.2 kV
